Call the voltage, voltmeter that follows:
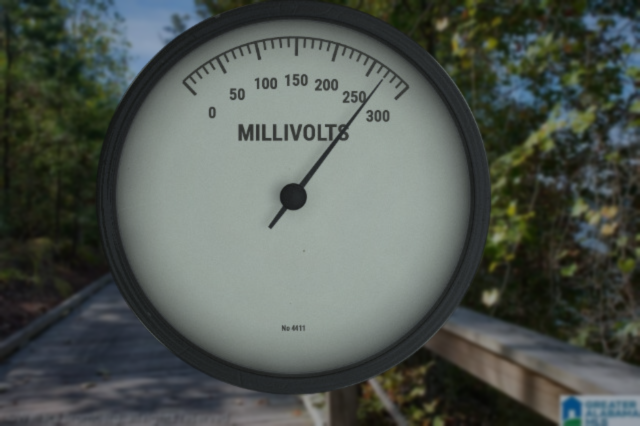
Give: 270 mV
